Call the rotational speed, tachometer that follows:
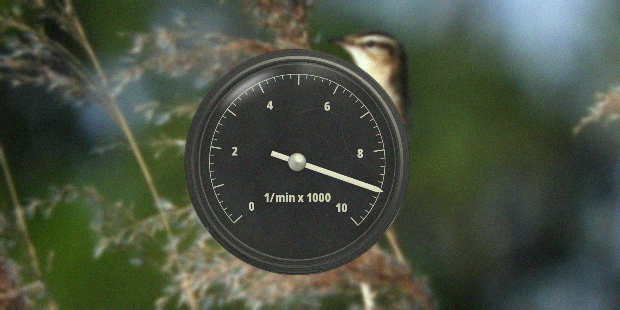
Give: 9000 rpm
